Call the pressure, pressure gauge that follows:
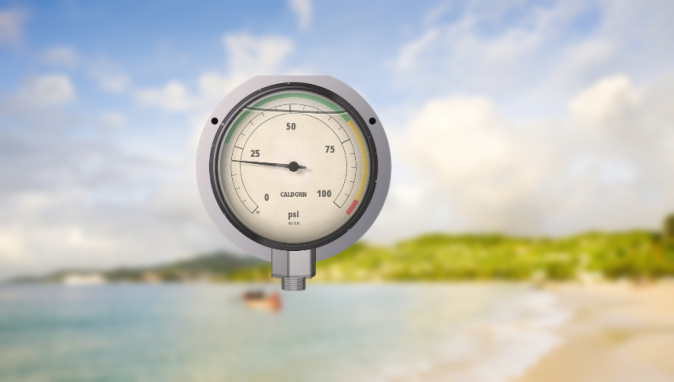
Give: 20 psi
